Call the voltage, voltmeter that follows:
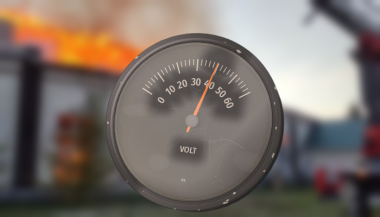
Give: 40 V
